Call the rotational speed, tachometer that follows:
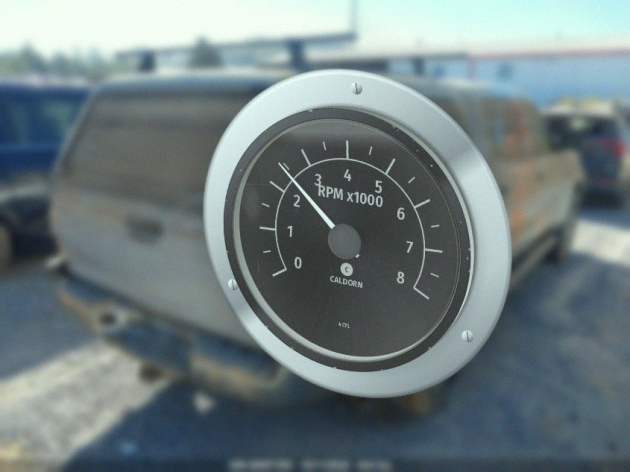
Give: 2500 rpm
